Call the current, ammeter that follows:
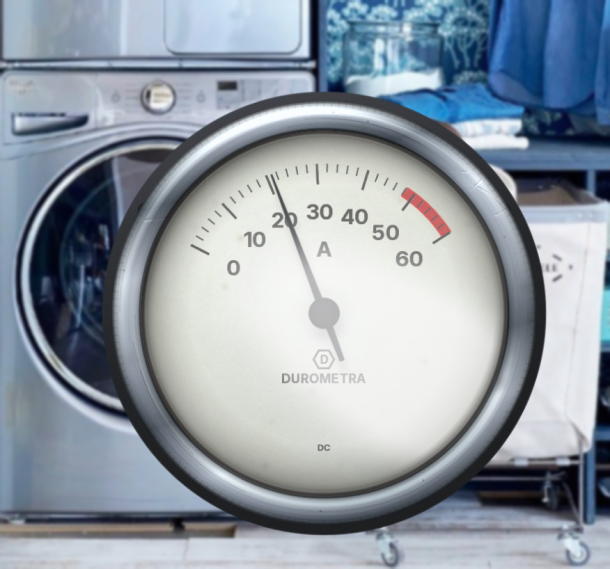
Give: 21 A
